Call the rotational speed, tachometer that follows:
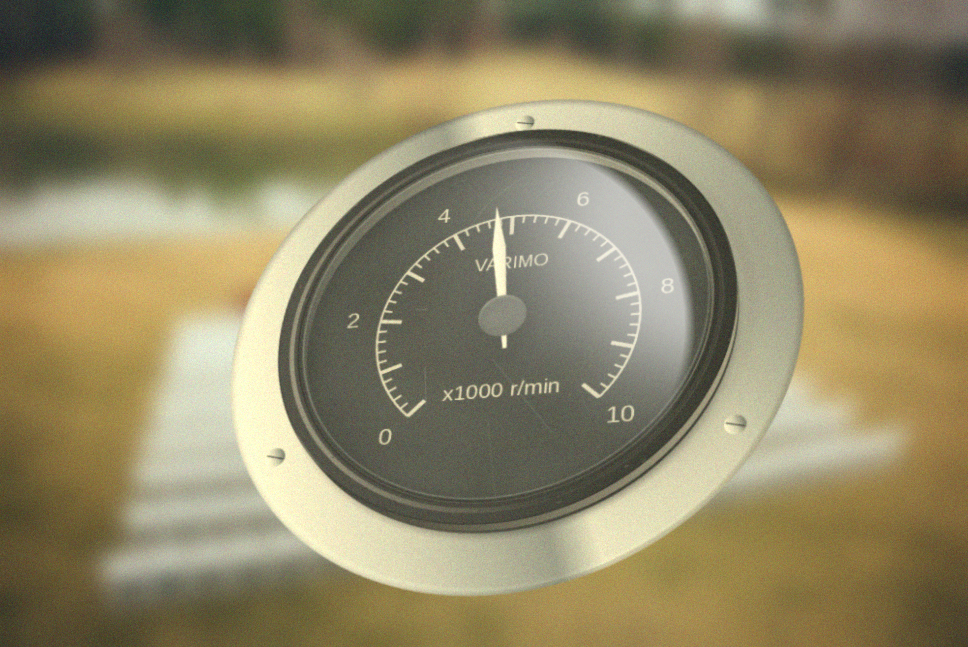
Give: 4800 rpm
